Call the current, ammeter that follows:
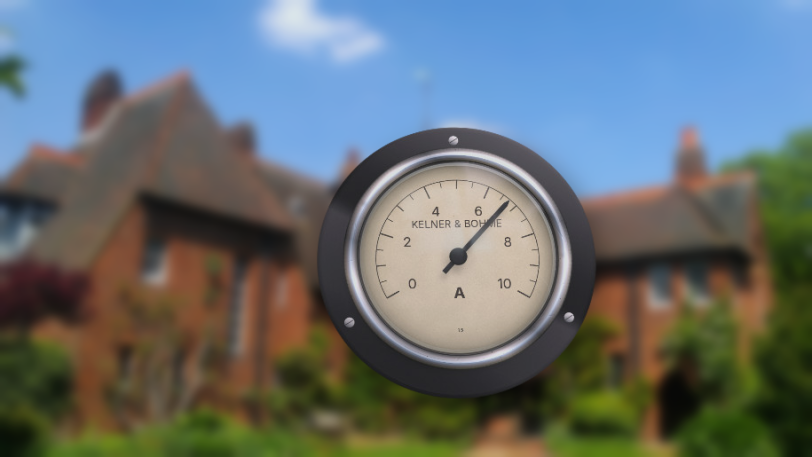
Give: 6.75 A
